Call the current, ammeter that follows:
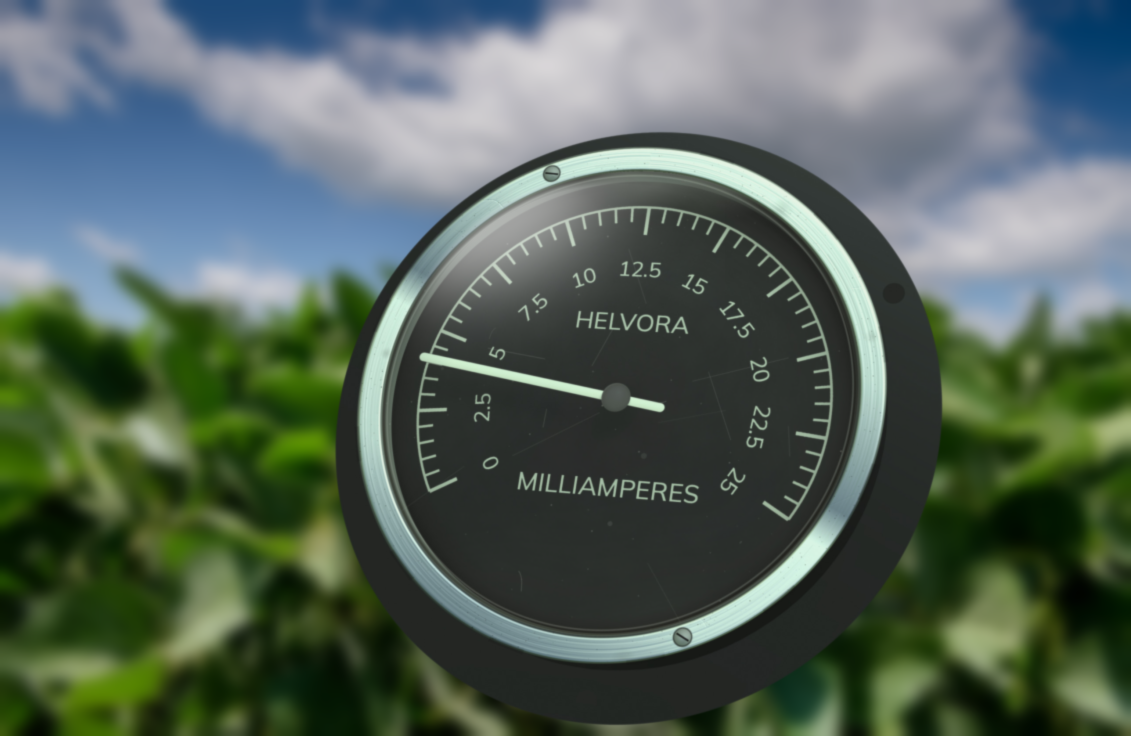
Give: 4 mA
